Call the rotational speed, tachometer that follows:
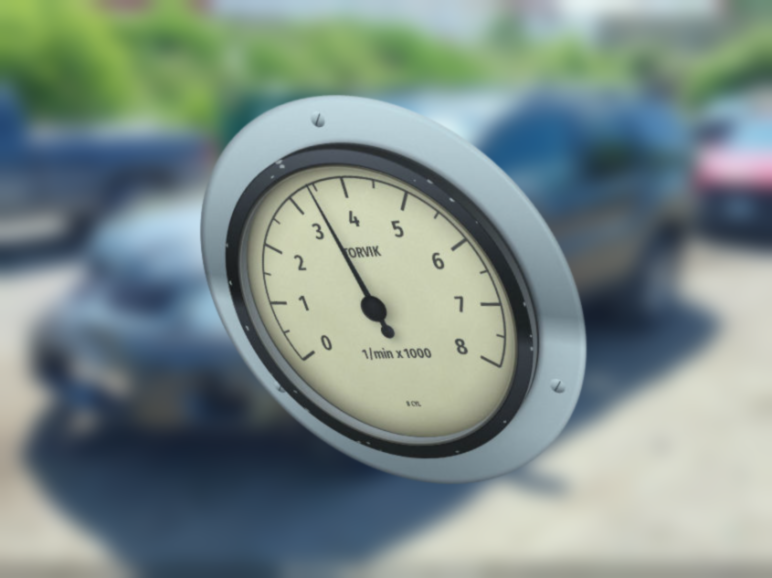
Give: 3500 rpm
